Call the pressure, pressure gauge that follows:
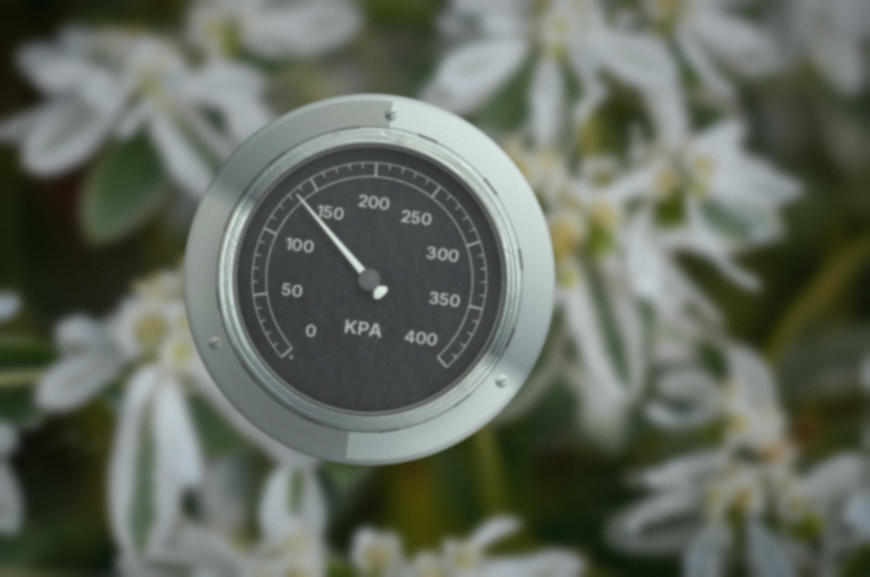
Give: 135 kPa
